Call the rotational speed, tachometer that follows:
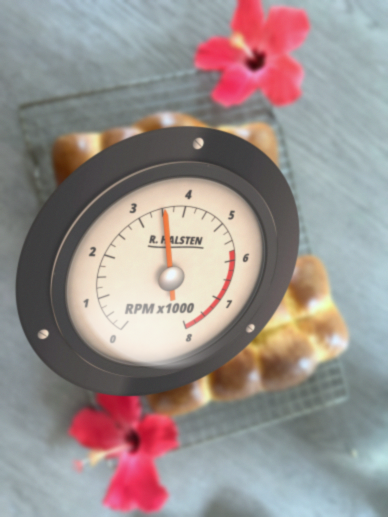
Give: 3500 rpm
